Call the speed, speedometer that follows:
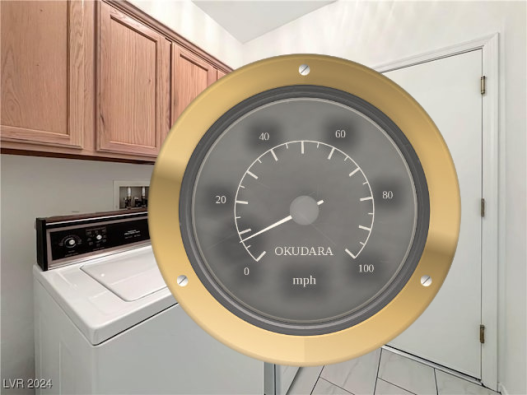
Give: 7.5 mph
